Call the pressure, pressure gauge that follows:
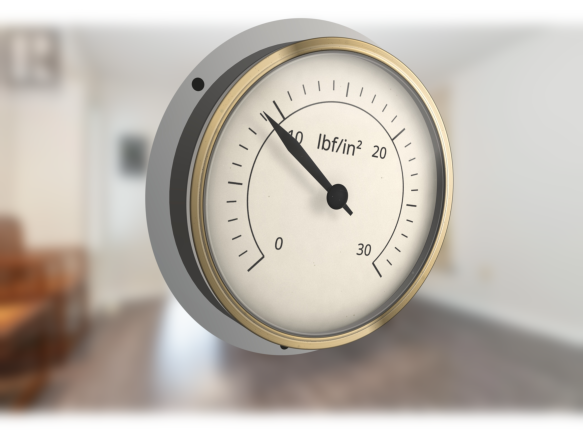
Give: 9 psi
